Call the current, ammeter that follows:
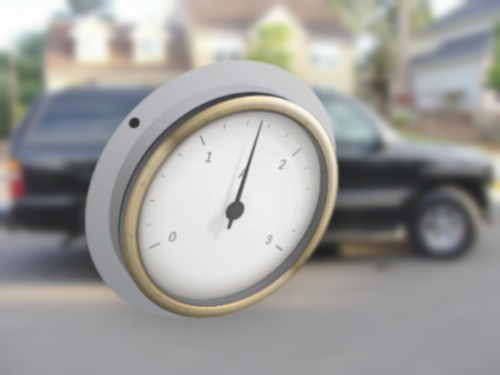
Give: 1.5 A
